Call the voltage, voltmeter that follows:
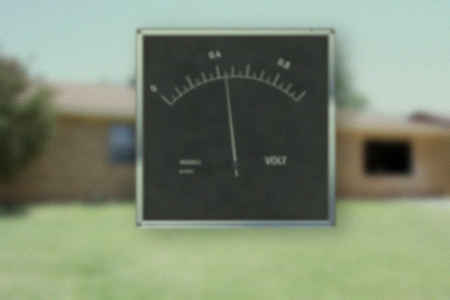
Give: 0.45 V
